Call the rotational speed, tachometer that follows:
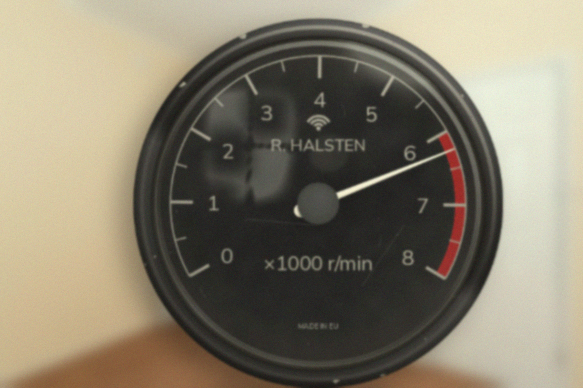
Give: 6250 rpm
